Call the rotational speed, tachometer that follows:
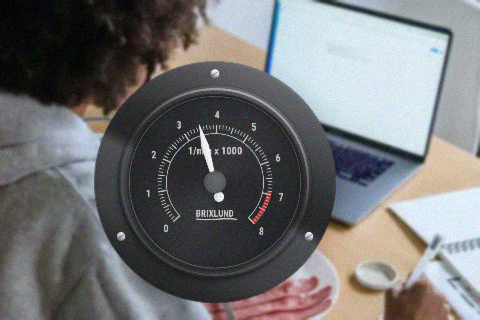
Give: 3500 rpm
